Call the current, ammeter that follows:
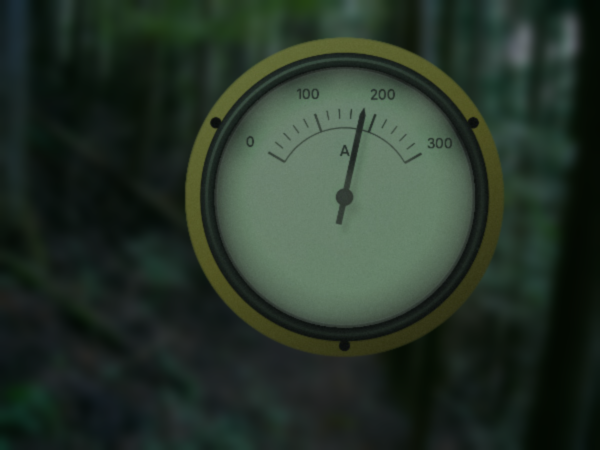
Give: 180 A
